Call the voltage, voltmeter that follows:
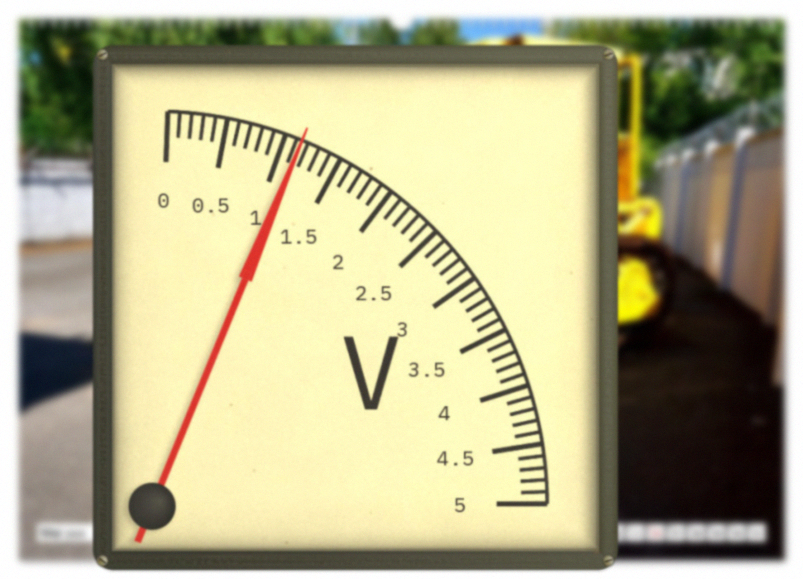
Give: 1.15 V
